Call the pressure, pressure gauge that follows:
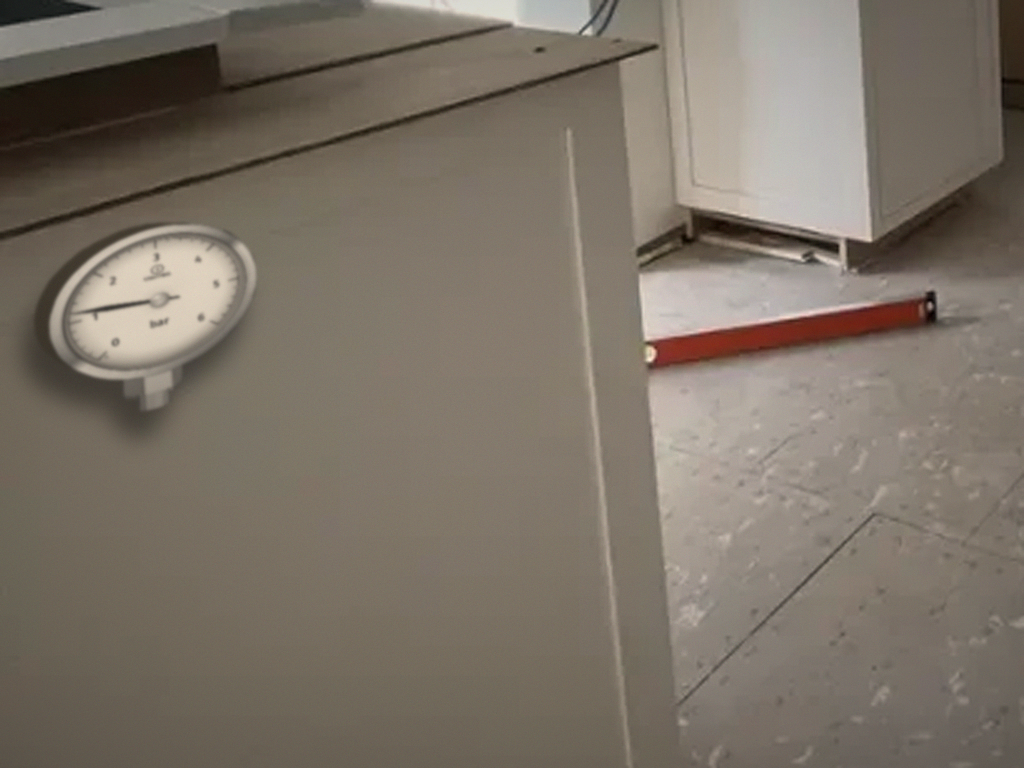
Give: 1.2 bar
